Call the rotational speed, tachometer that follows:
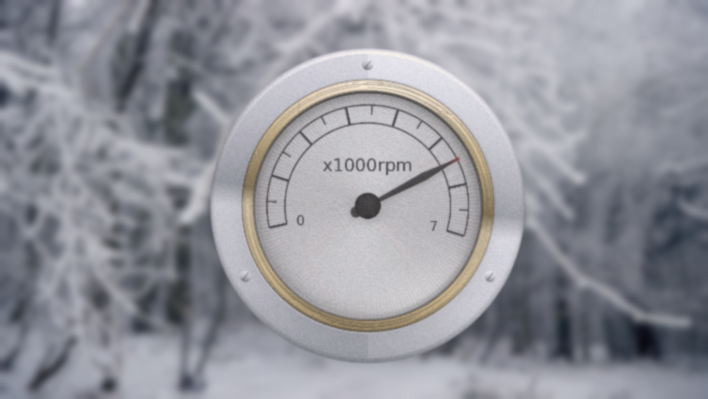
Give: 5500 rpm
